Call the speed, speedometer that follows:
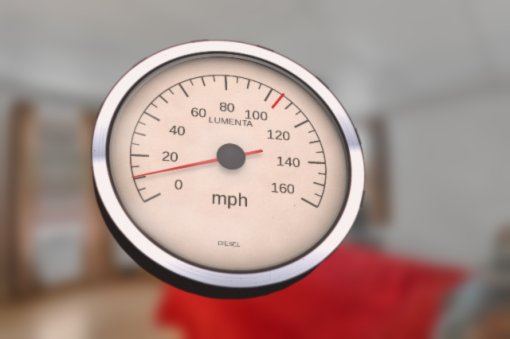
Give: 10 mph
